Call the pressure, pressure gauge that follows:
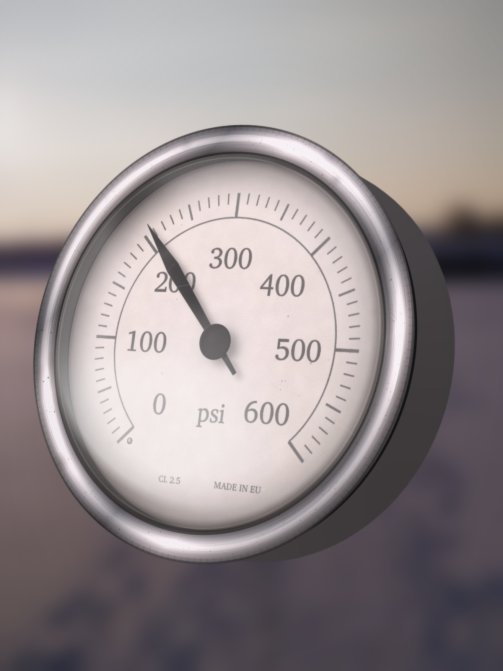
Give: 210 psi
